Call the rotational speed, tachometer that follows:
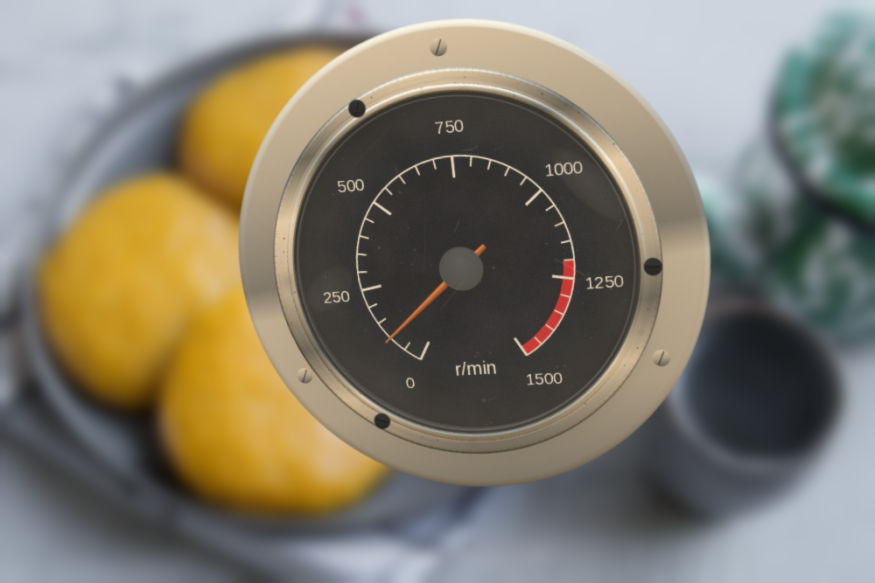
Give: 100 rpm
